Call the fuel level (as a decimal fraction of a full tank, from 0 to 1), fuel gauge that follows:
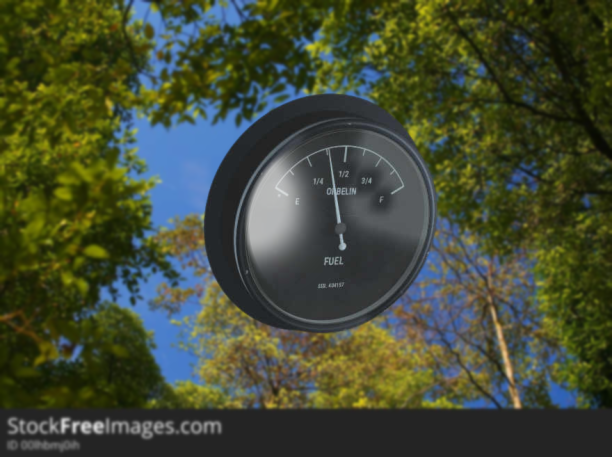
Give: 0.375
